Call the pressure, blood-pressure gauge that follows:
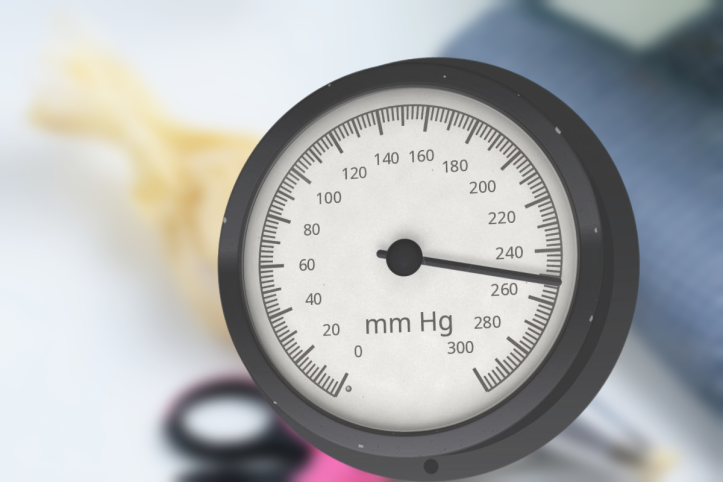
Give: 252 mmHg
